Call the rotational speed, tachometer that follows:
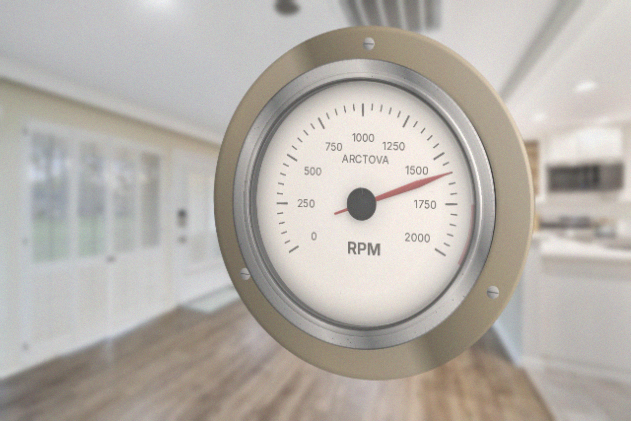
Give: 1600 rpm
